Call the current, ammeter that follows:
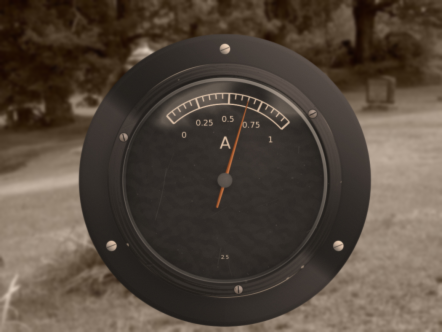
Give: 0.65 A
